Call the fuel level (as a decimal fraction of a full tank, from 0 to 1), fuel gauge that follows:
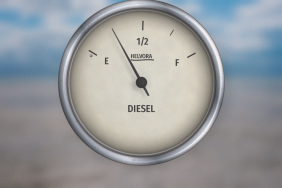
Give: 0.25
